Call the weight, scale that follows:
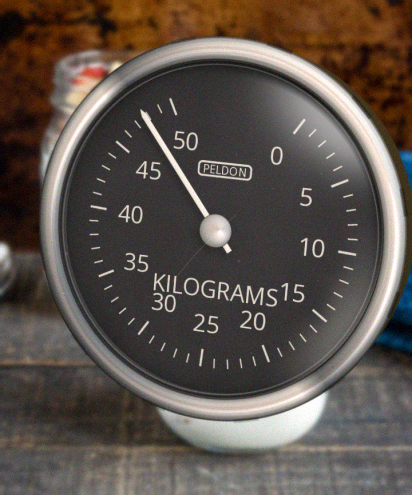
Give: 48 kg
